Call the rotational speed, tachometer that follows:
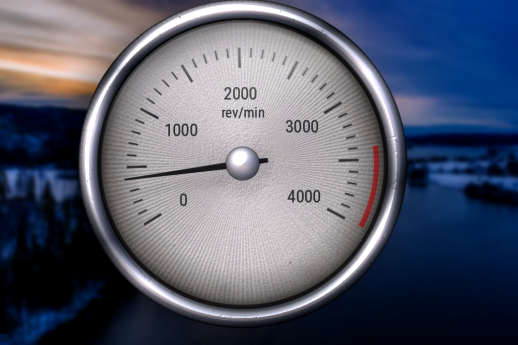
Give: 400 rpm
